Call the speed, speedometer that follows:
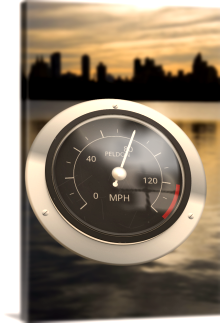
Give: 80 mph
